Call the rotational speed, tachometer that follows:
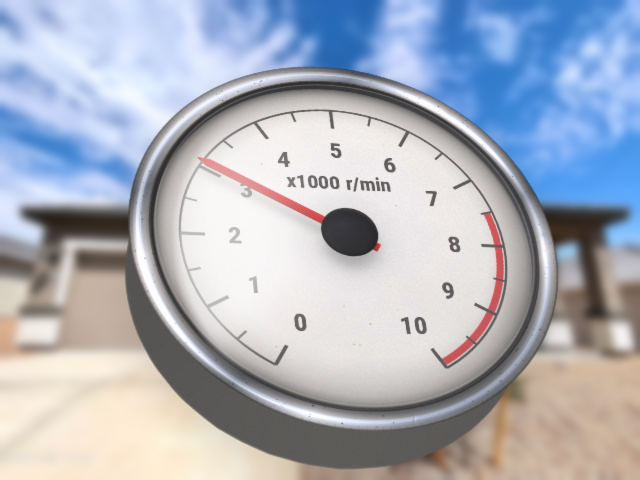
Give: 3000 rpm
